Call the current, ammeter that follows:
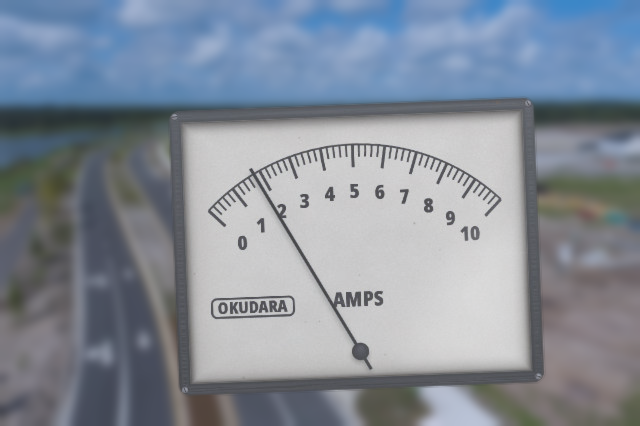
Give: 1.8 A
